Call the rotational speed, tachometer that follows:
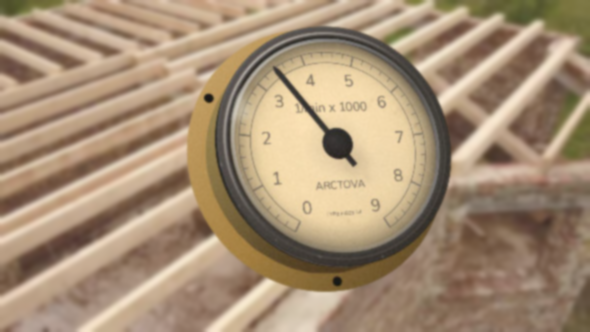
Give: 3400 rpm
